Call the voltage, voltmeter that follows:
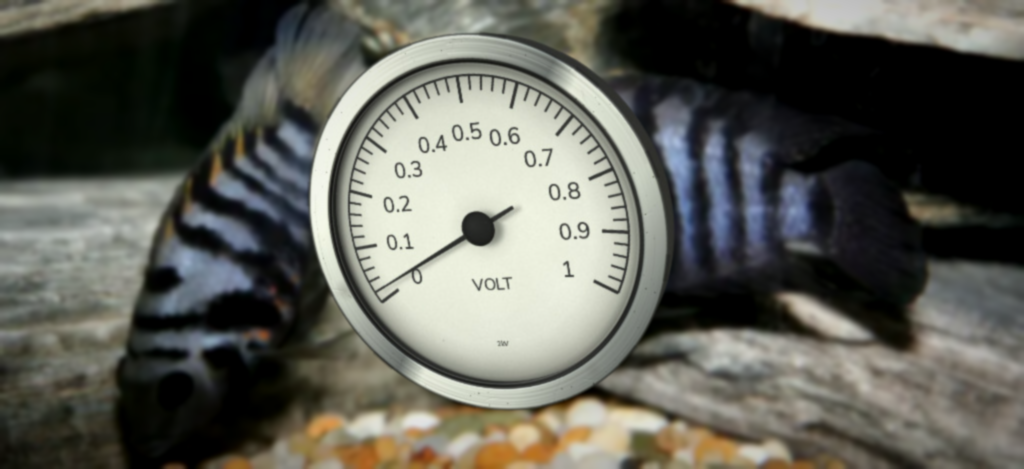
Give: 0.02 V
